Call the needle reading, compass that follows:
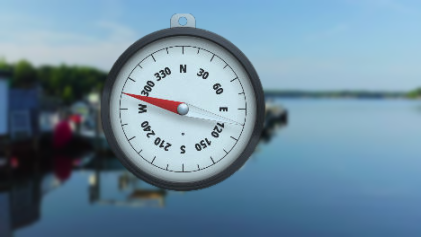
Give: 285 °
